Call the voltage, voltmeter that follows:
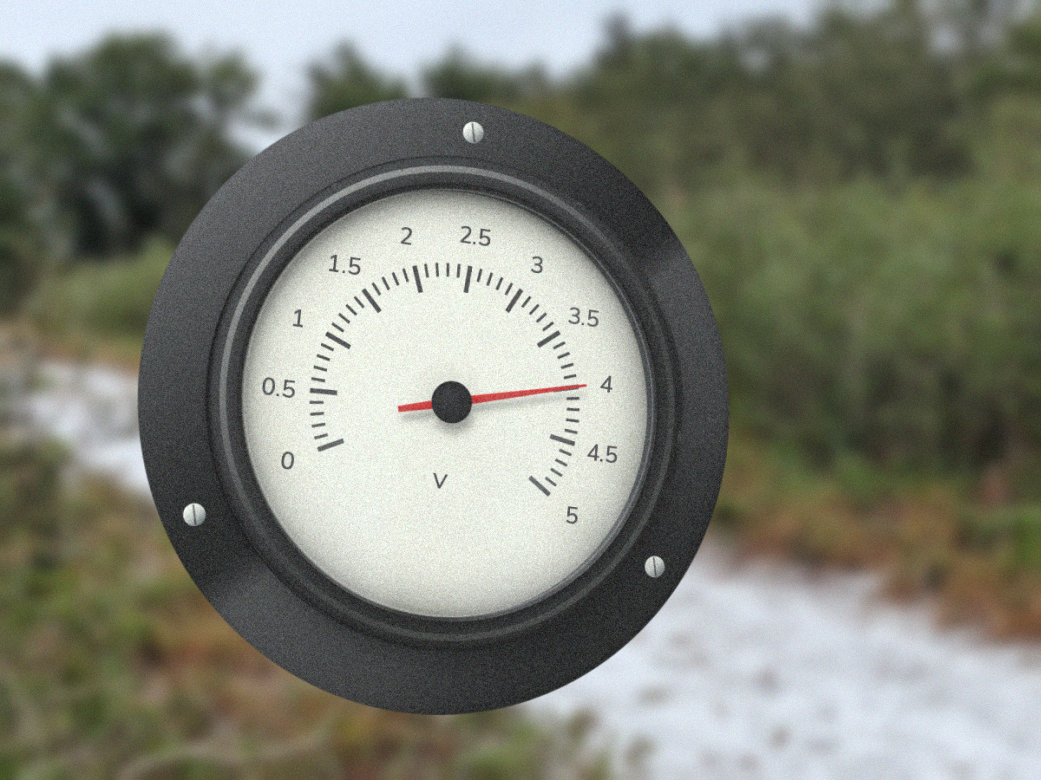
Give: 4 V
